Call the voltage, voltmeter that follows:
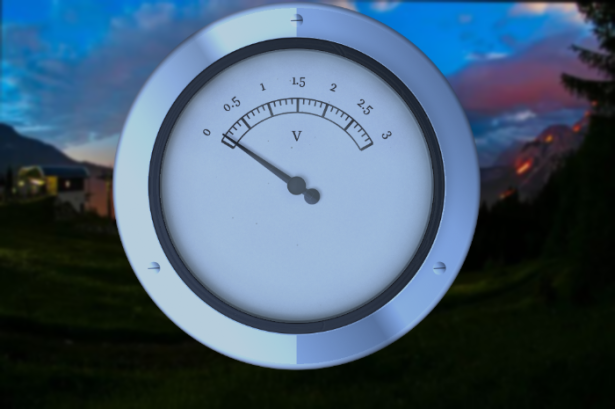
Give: 0.1 V
